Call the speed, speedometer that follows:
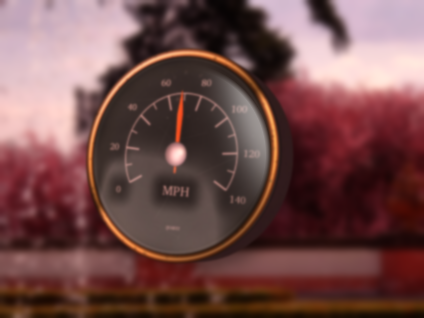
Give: 70 mph
